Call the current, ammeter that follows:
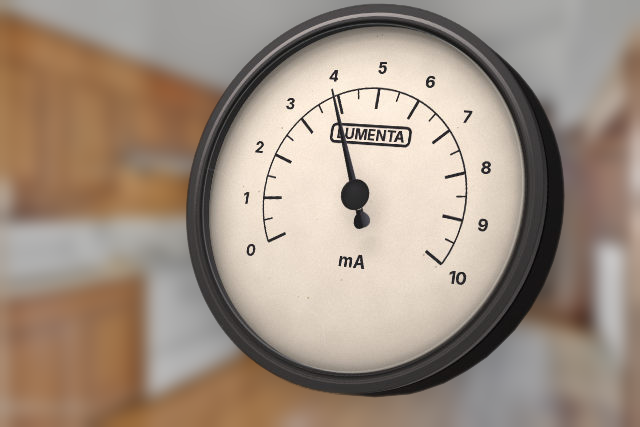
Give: 4 mA
